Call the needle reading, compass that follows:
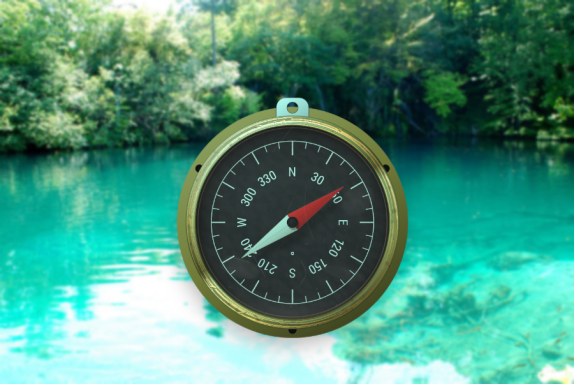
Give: 55 °
